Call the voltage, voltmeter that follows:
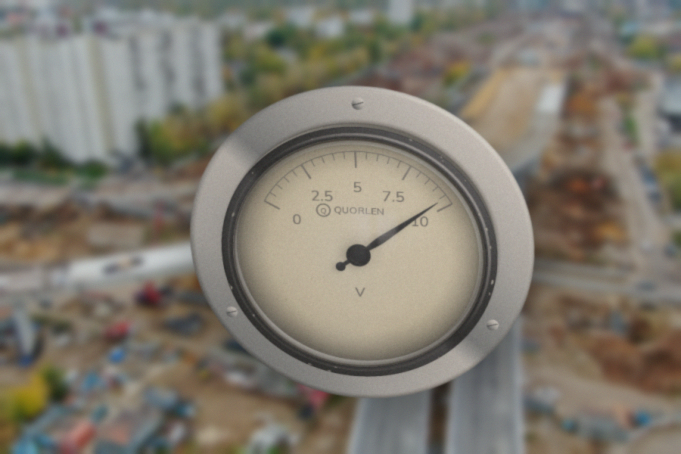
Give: 9.5 V
